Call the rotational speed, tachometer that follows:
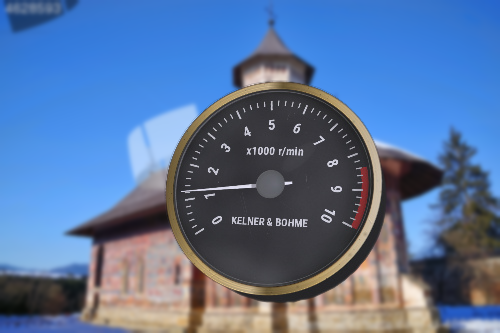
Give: 1200 rpm
